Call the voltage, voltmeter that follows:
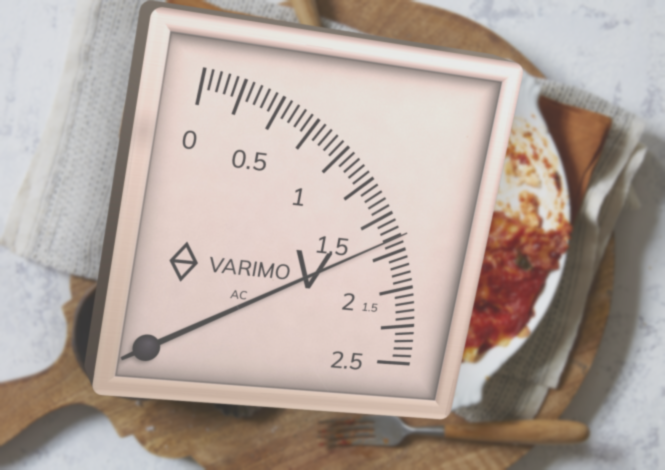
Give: 1.65 V
